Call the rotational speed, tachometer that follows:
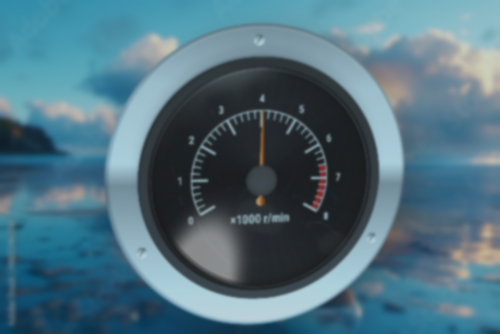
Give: 4000 rpm
